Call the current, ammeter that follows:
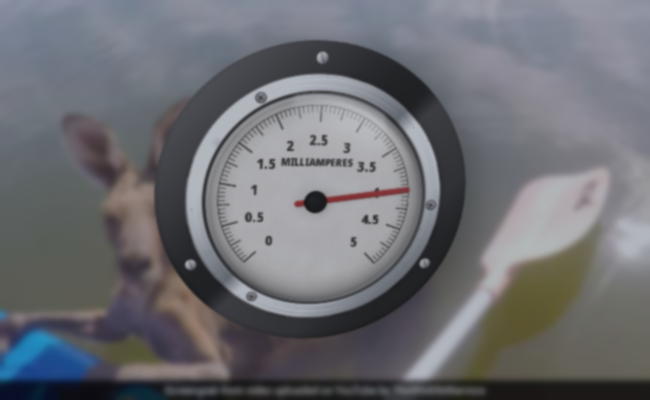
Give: 4 mA
